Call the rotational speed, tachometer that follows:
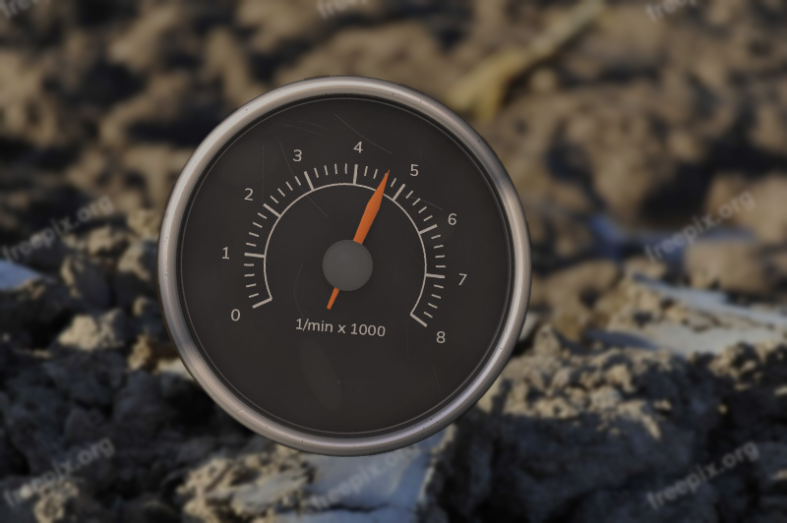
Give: 4600 rpm
